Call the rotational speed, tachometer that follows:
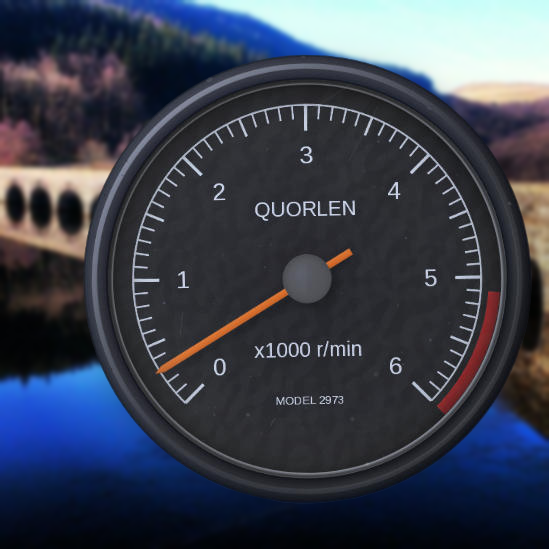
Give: 300 rpm
